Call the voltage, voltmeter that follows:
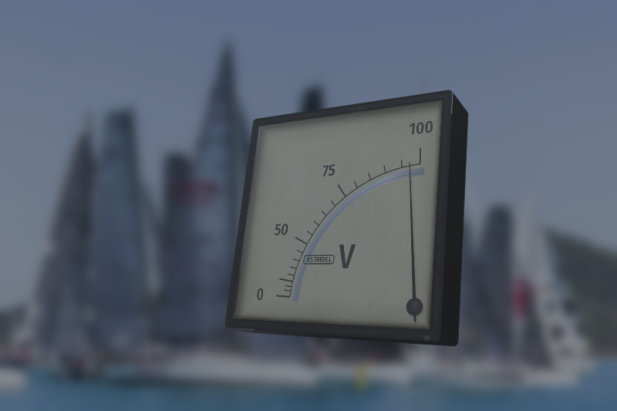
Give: 97.5 V
